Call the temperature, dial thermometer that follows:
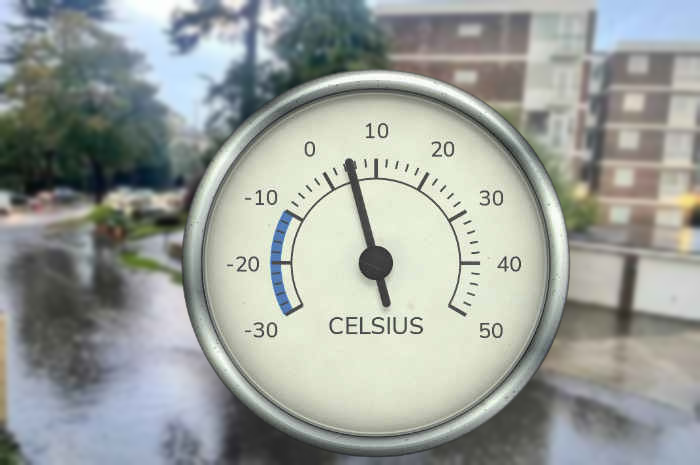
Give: 5 °C
